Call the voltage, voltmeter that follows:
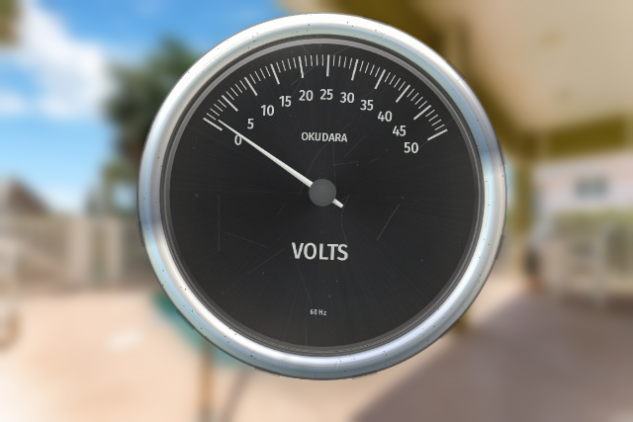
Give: 1 V
